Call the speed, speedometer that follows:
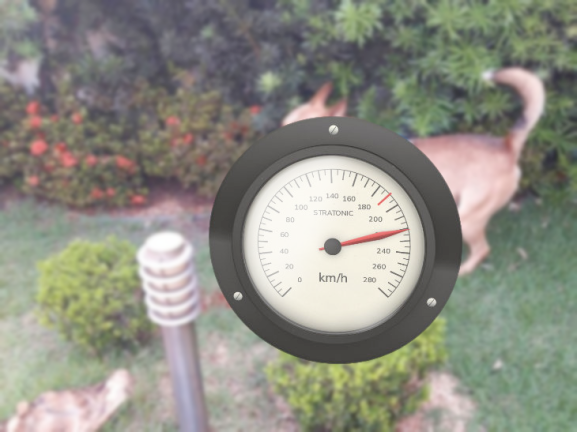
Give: 220 km/h
